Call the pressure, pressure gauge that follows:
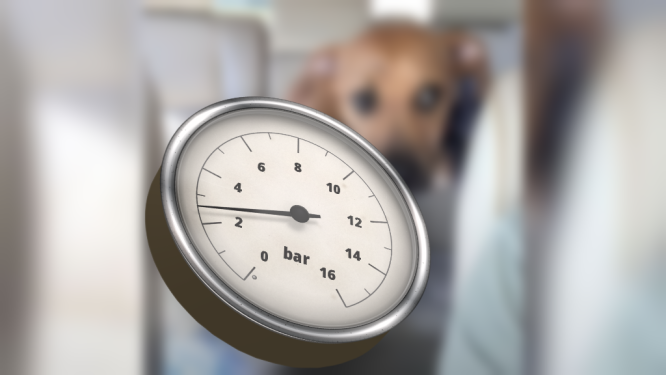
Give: 2.5 bar
